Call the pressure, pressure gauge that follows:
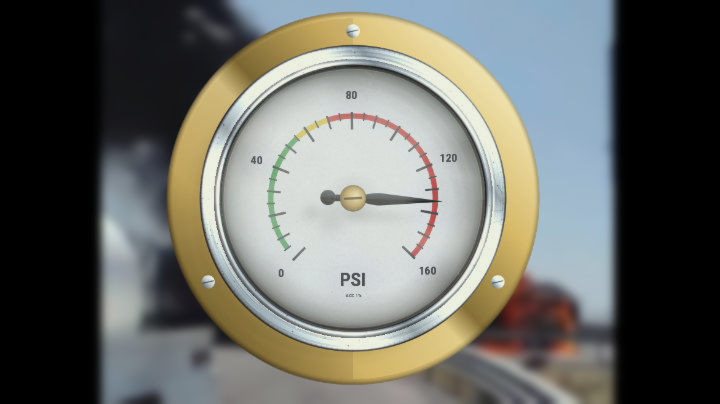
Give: 135 psi
